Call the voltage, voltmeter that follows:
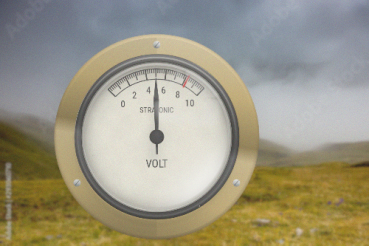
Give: 5 V
